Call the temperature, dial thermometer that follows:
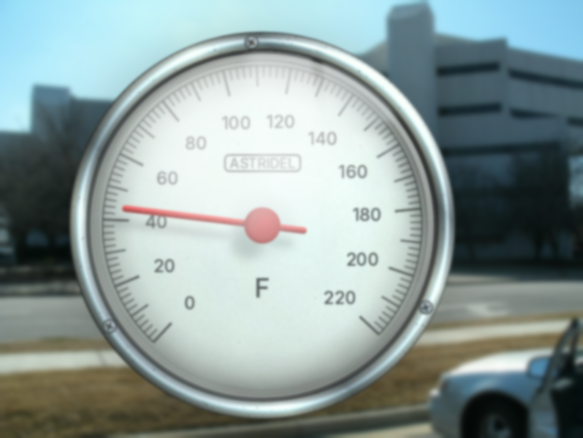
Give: 44 °F
